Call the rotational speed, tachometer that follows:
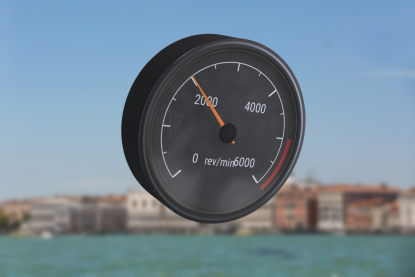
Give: 2000 rpm
